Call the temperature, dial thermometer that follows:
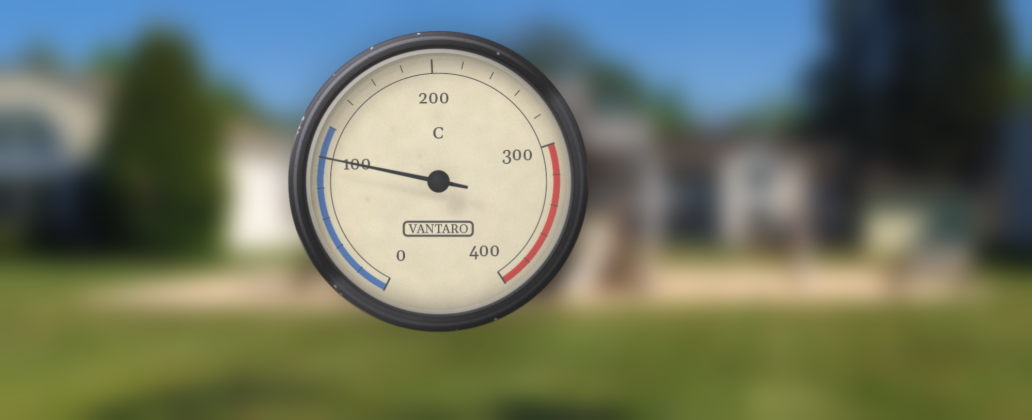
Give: 100 °C
